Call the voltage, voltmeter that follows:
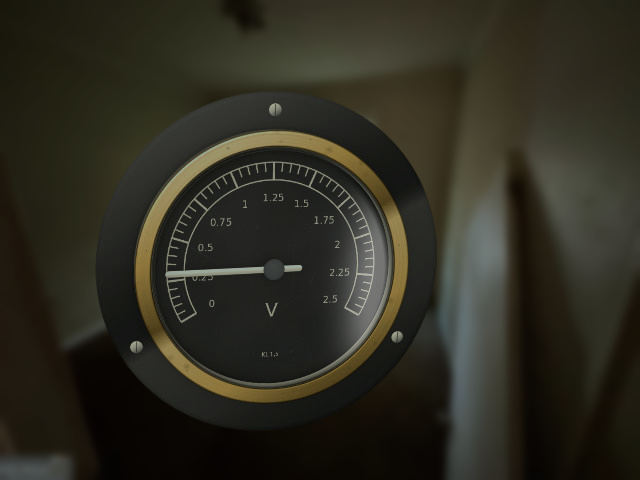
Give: 0.3 V
